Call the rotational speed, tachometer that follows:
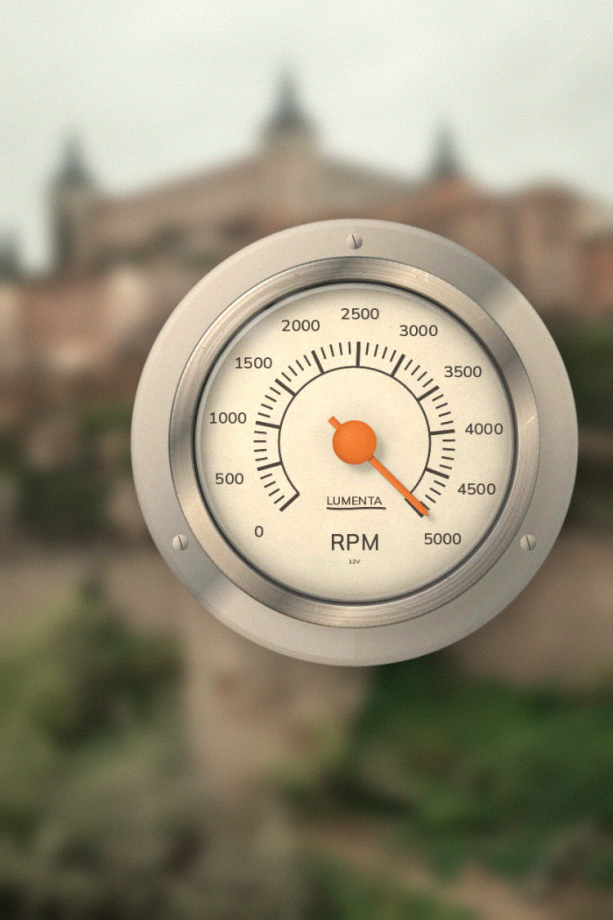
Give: 4950 rpm
